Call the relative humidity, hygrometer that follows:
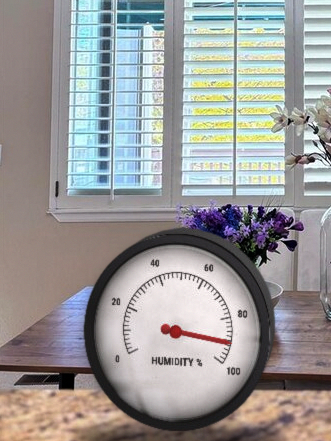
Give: 90 %
